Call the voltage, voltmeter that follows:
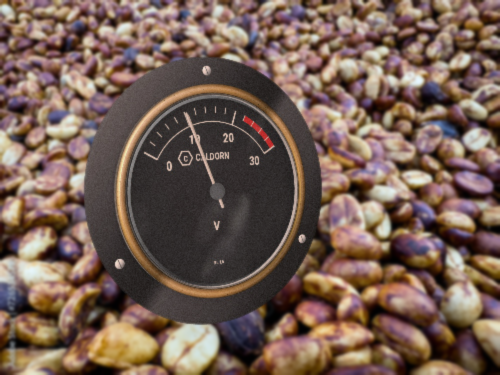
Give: 10 V
